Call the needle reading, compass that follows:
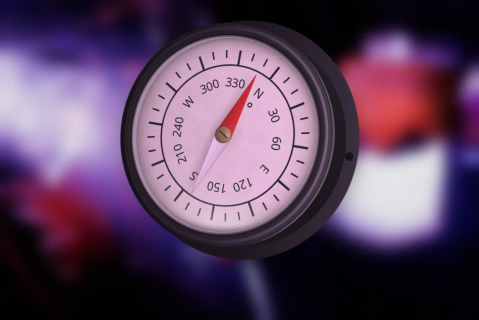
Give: 350 °
